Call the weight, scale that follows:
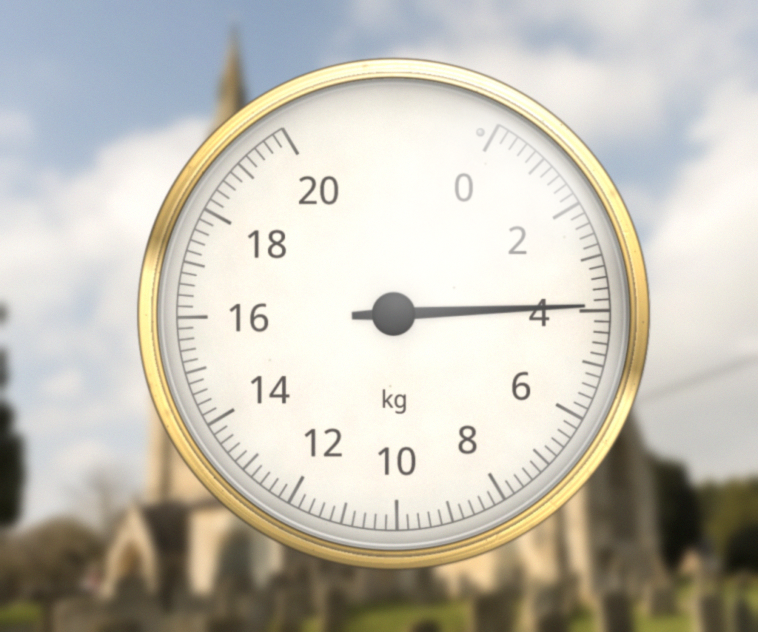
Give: 3.9 kg
